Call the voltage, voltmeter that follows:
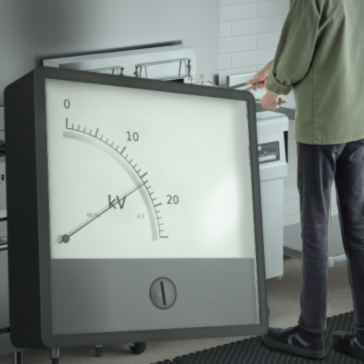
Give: 16 kV
